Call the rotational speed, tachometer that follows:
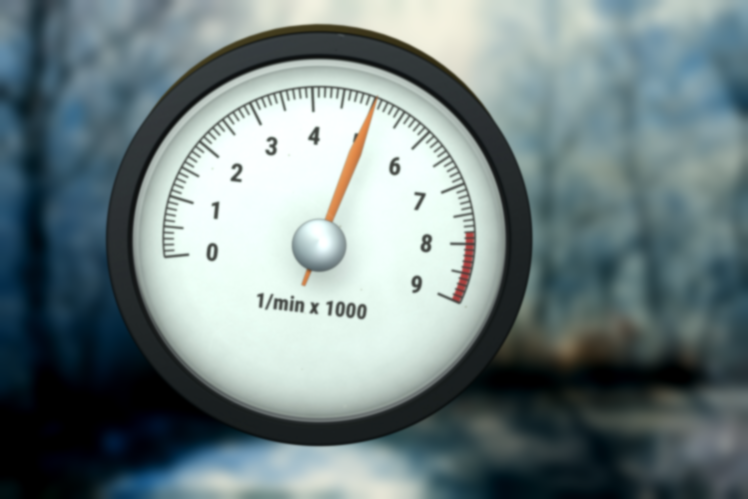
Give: 5000 rpm
